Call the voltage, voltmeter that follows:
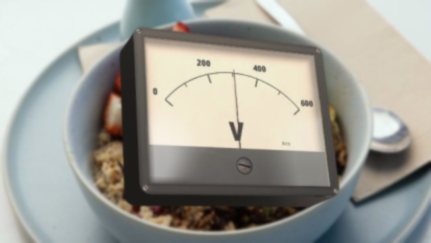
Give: 300 V
